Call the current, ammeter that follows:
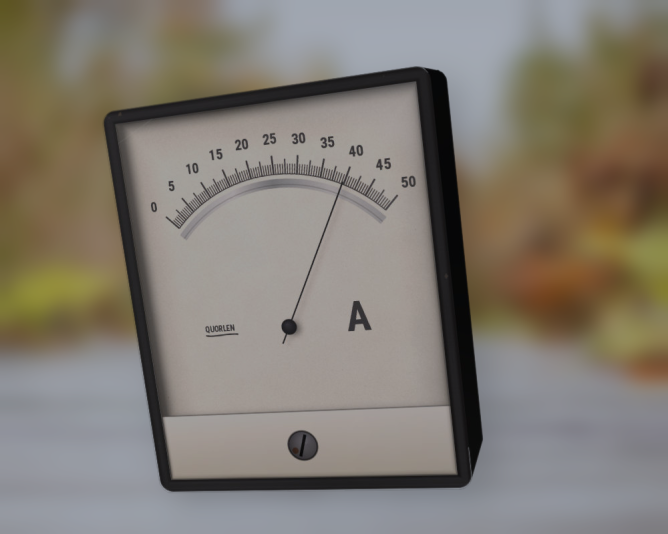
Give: 40 A
